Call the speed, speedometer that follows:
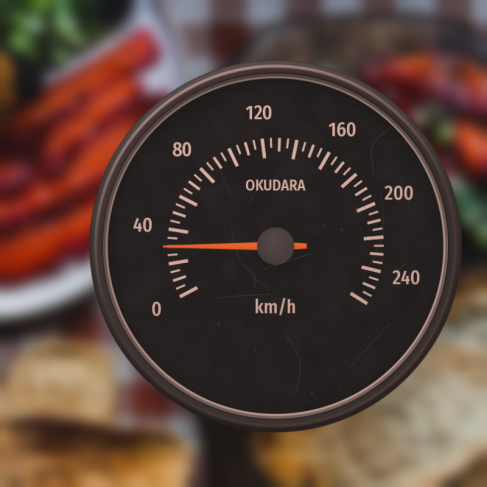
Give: 30 km/h
